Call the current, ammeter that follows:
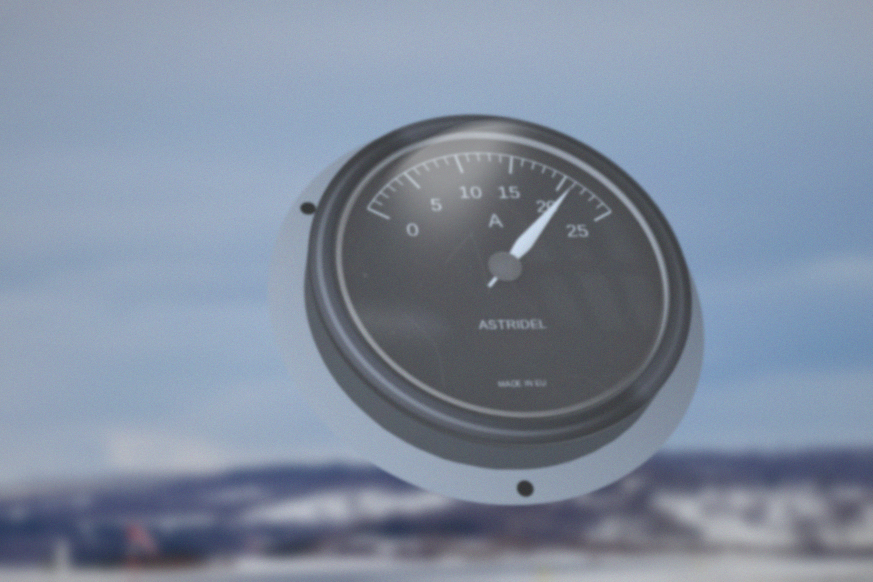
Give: 21 A
